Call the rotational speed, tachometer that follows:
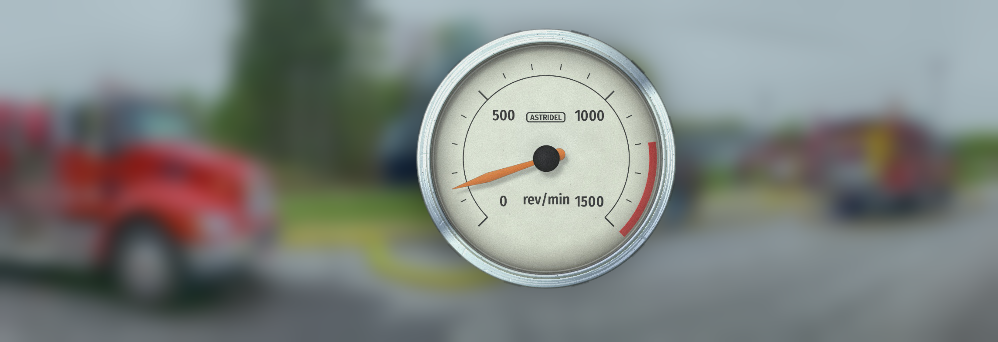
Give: 150 rpm
